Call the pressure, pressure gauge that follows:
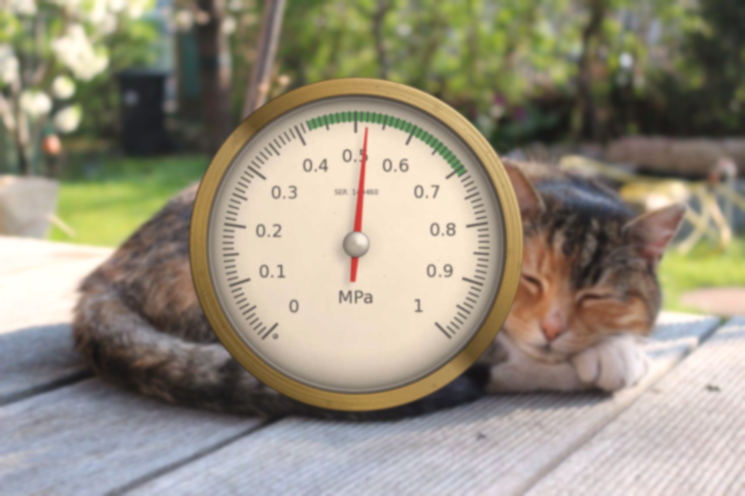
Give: 0.52 MPa
